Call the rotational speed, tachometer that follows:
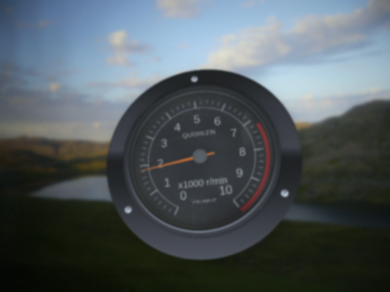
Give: 1800 rpm
